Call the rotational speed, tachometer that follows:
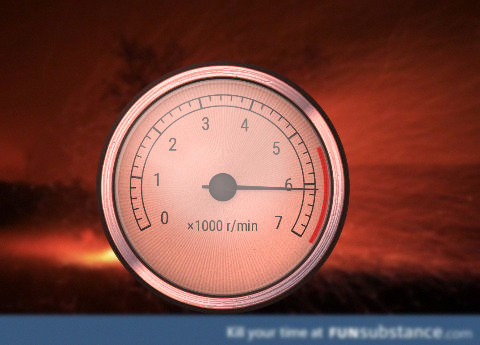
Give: 6100 rpm
